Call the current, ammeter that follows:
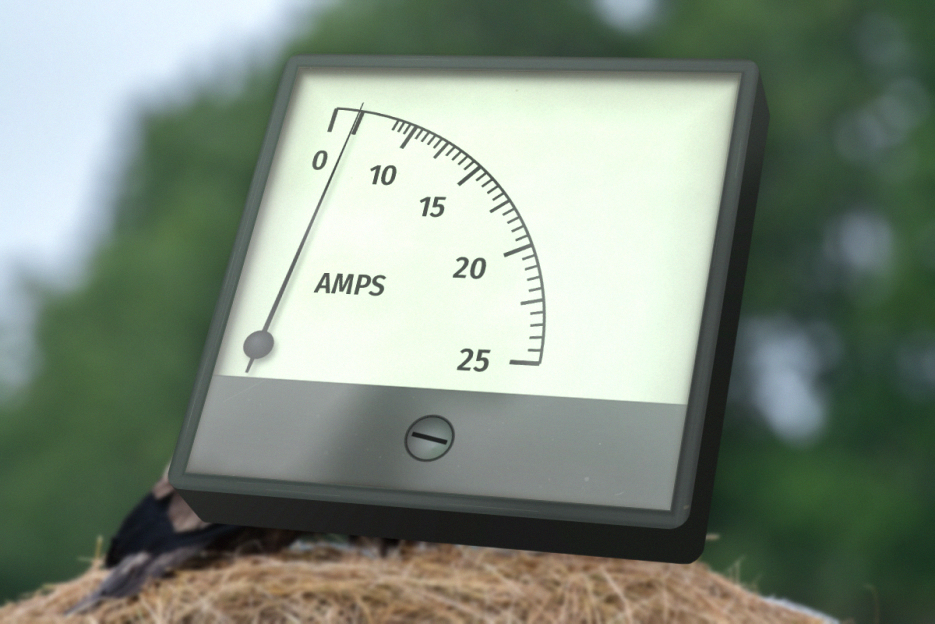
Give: 5 A
